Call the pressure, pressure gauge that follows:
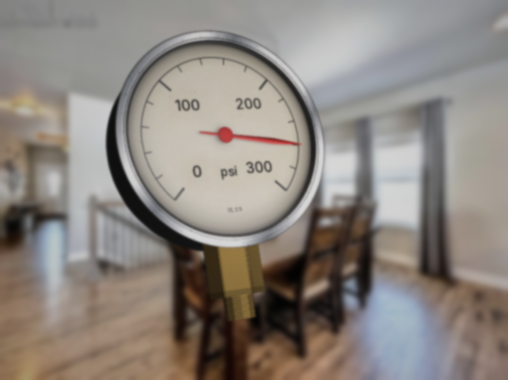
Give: 260 psi
